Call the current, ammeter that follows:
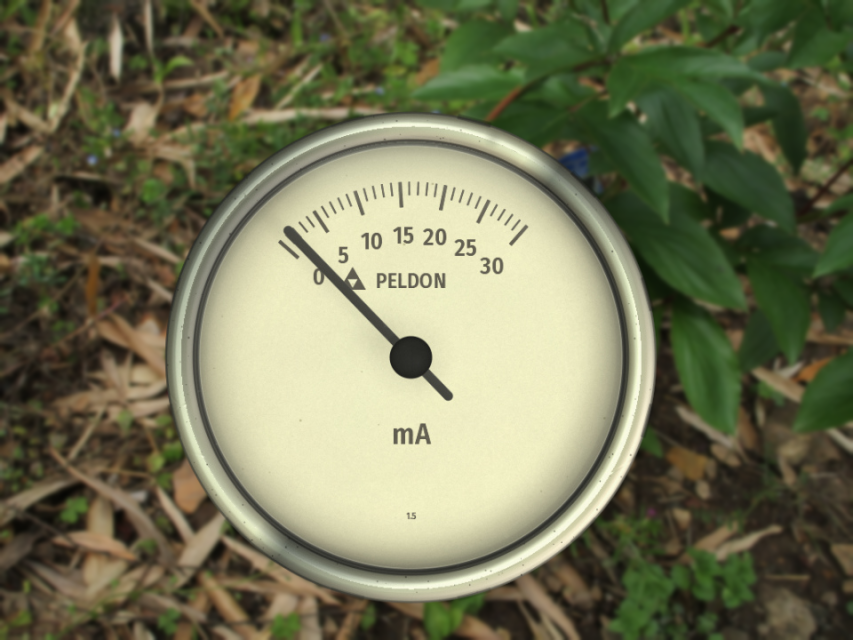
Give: 1.5 mA
